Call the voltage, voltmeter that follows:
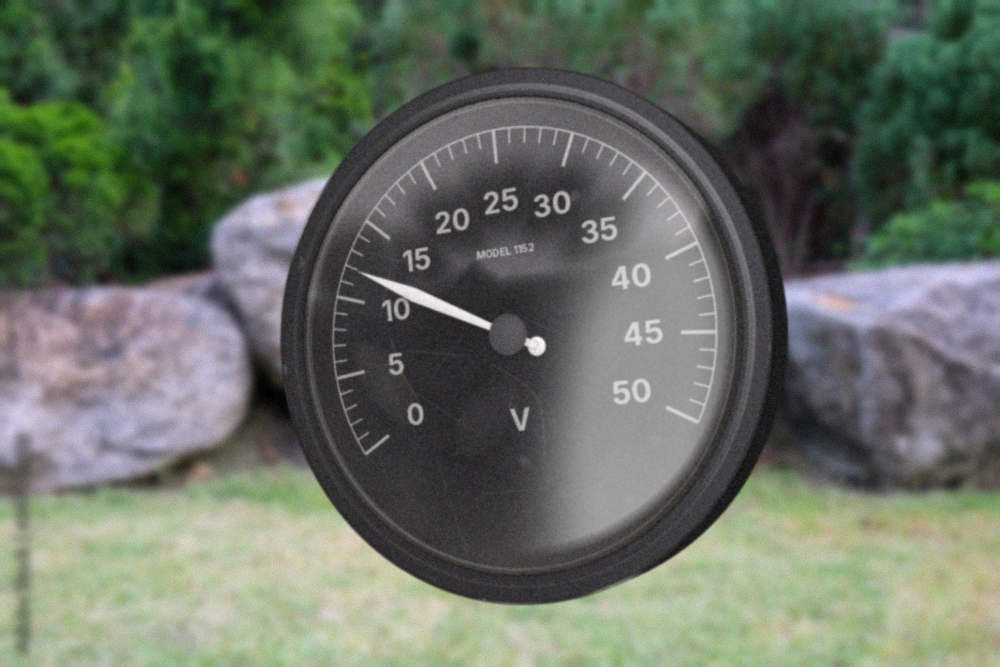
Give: 12 V
